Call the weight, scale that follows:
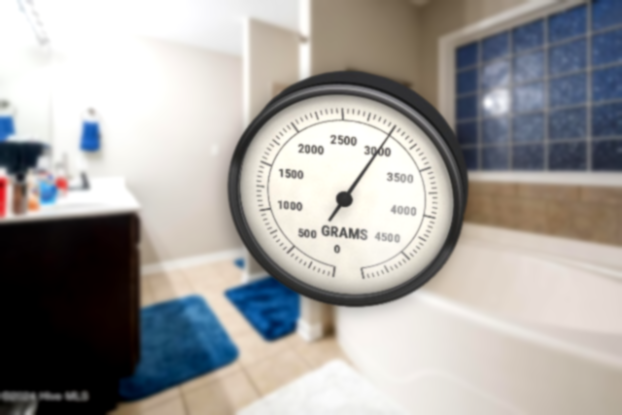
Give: 3000 g
